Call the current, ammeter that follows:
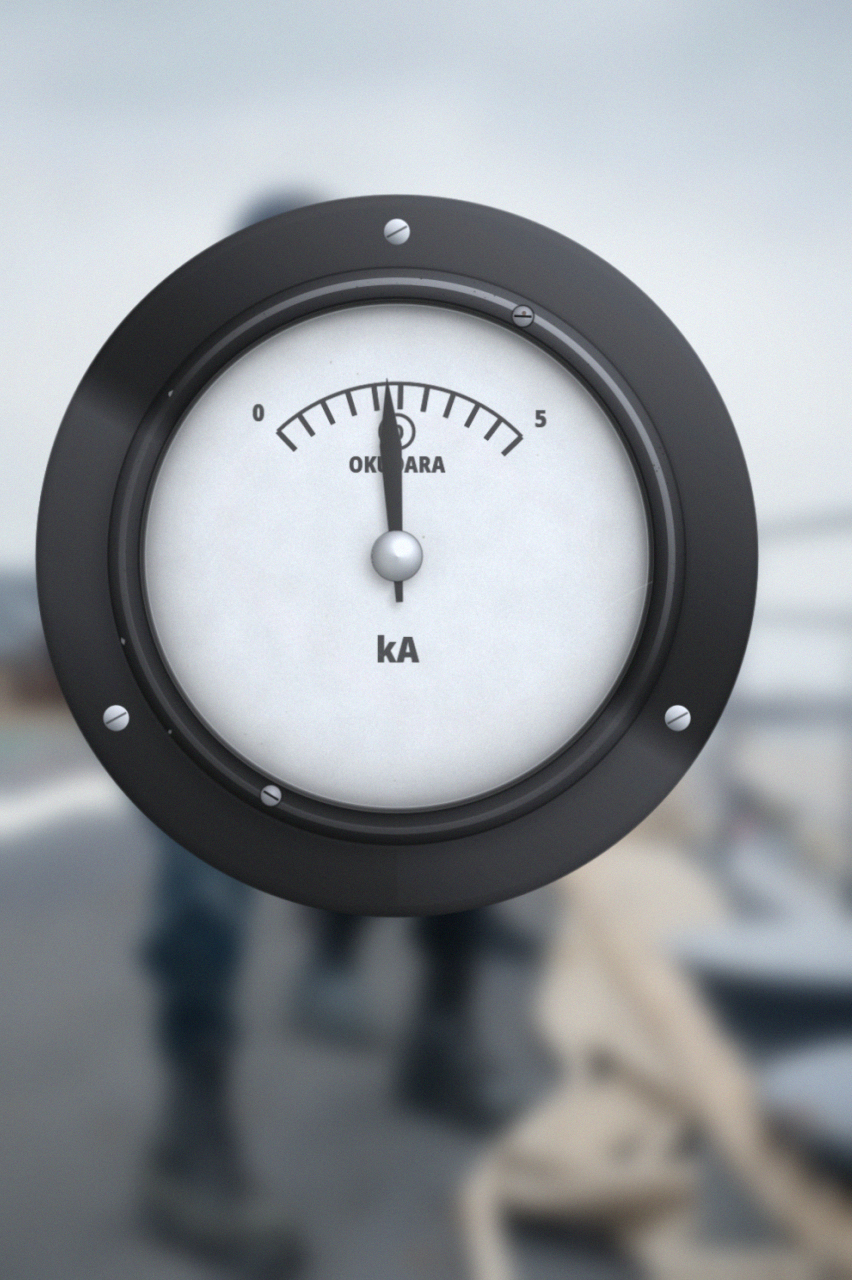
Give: 2.25 kA
